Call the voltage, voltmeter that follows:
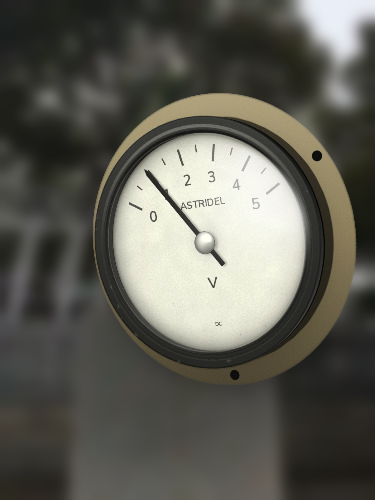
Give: 1 V
